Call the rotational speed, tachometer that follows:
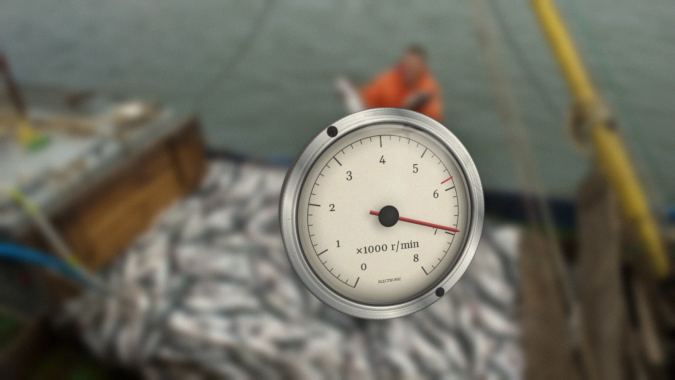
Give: 6900 rpm
